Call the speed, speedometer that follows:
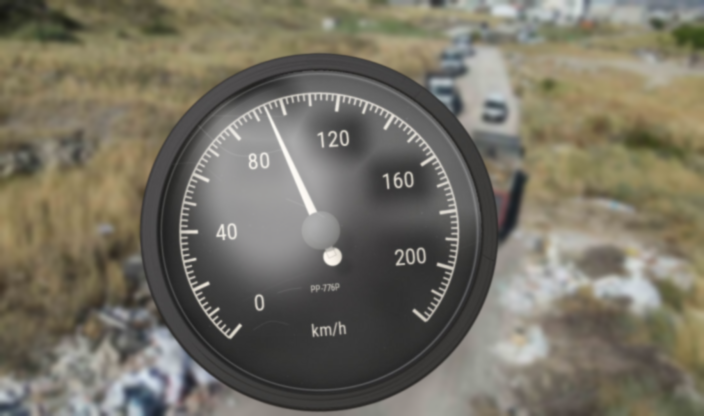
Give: 94 km/h
